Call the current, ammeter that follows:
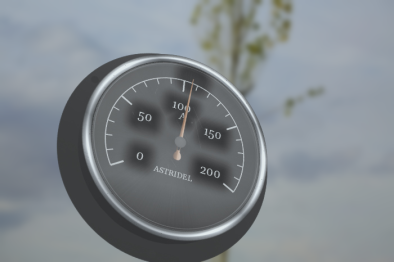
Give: 105 A
